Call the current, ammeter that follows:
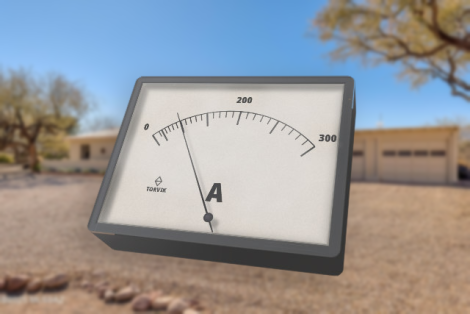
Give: 100 A
